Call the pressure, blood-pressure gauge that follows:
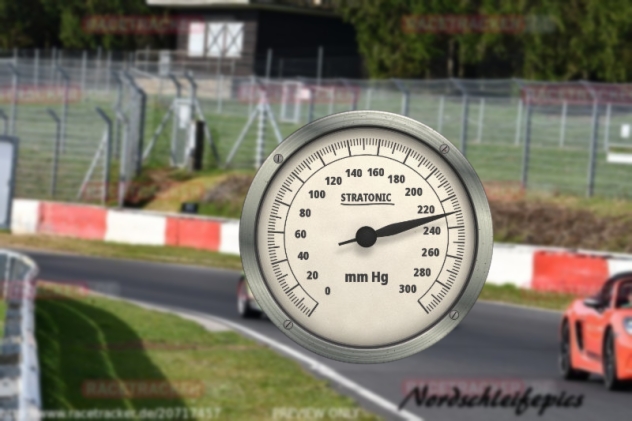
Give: 230 mmHg
